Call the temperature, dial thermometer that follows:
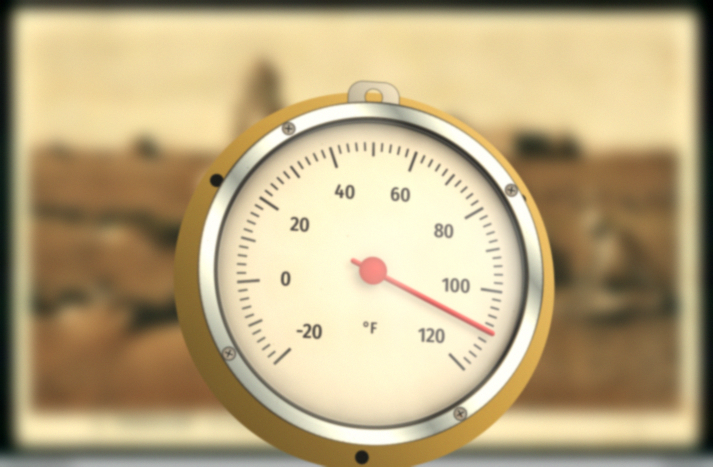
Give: 110 °F
